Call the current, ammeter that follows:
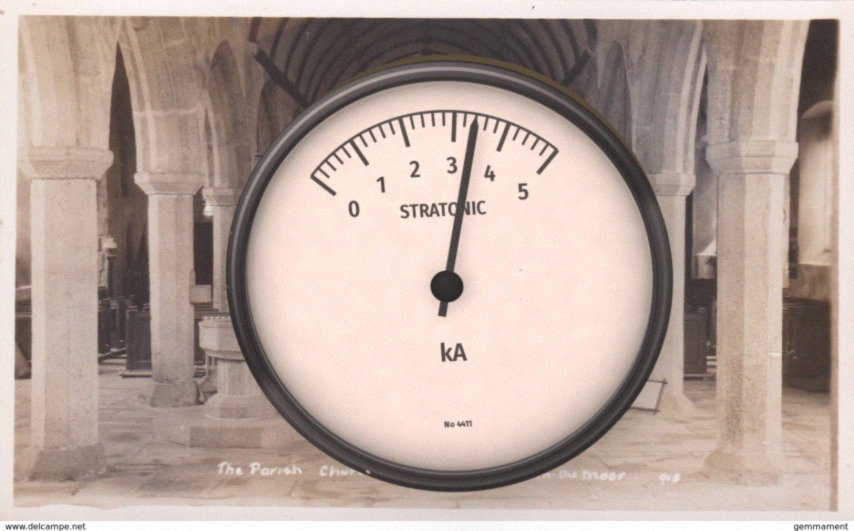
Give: 3.4 kA
